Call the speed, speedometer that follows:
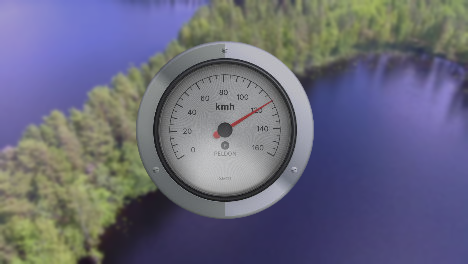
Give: 120 km/h
